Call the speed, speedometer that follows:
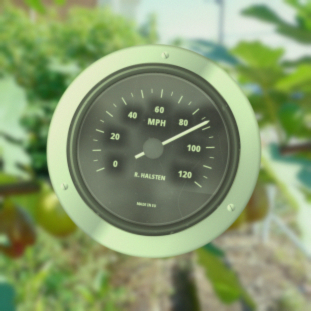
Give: 87.5 mph
